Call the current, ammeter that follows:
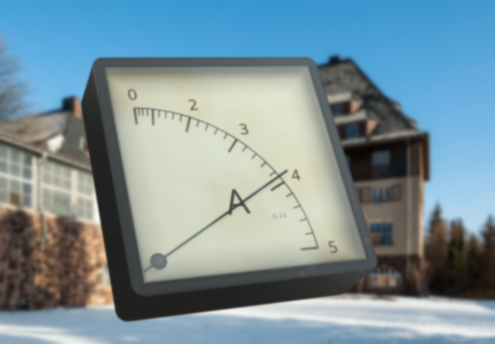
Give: 3.9 A
